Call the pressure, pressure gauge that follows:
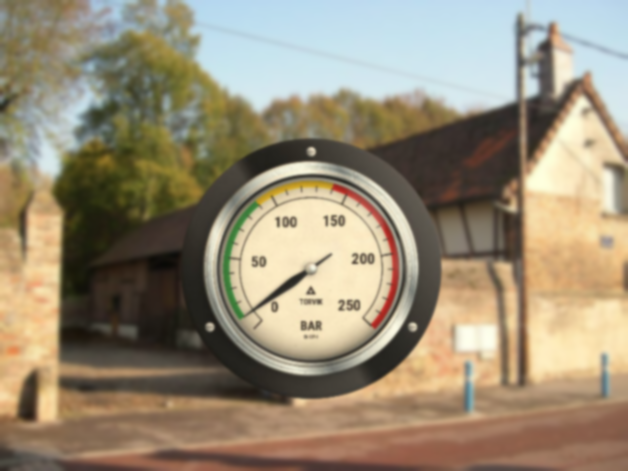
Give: 10 bar
